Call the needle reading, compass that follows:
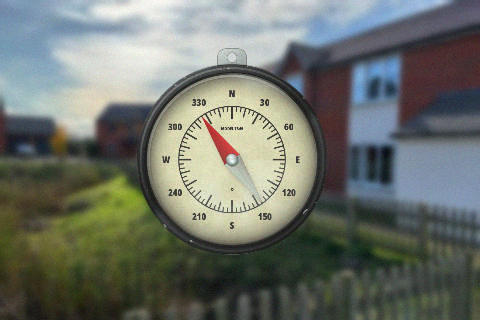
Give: 325 °
